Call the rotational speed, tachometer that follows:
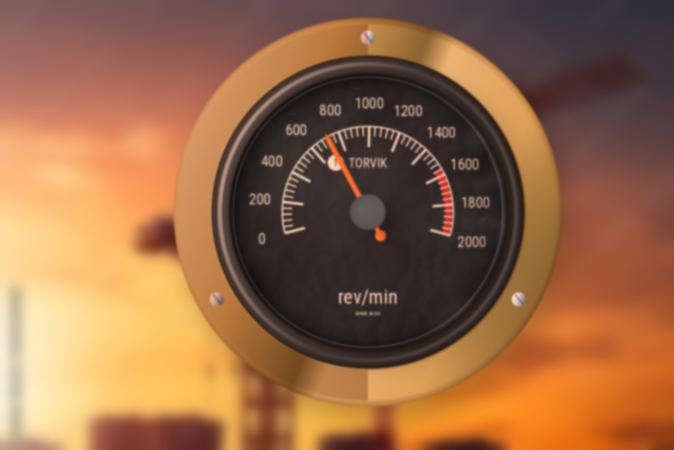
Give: 720 rpm
